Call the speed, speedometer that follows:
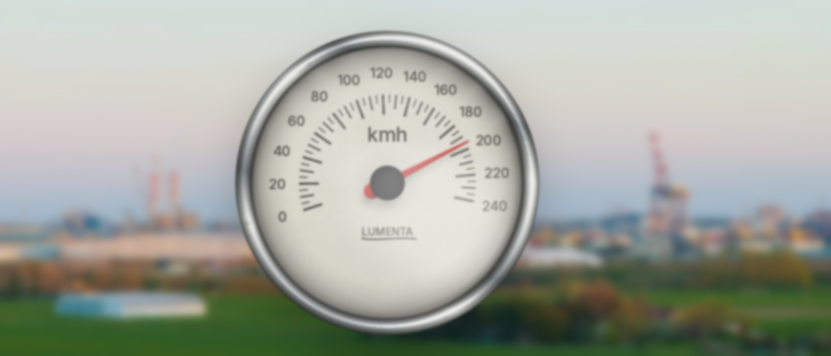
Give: 195 km/h
